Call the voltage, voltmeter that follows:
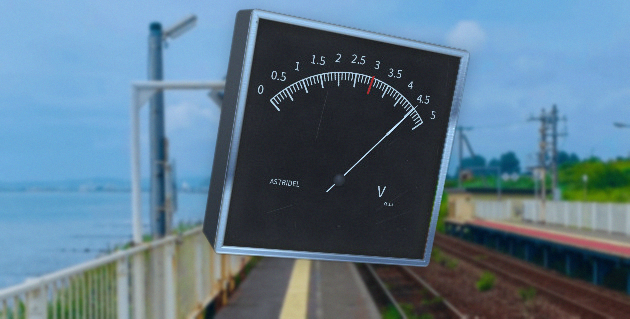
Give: 4.5 V
